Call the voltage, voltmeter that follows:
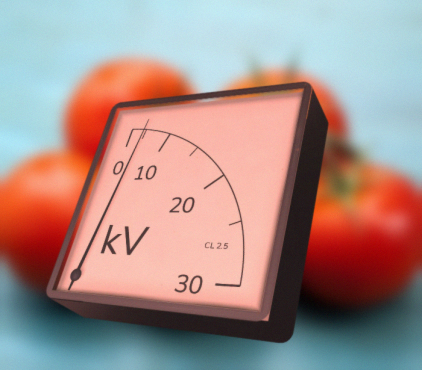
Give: 5 kV
